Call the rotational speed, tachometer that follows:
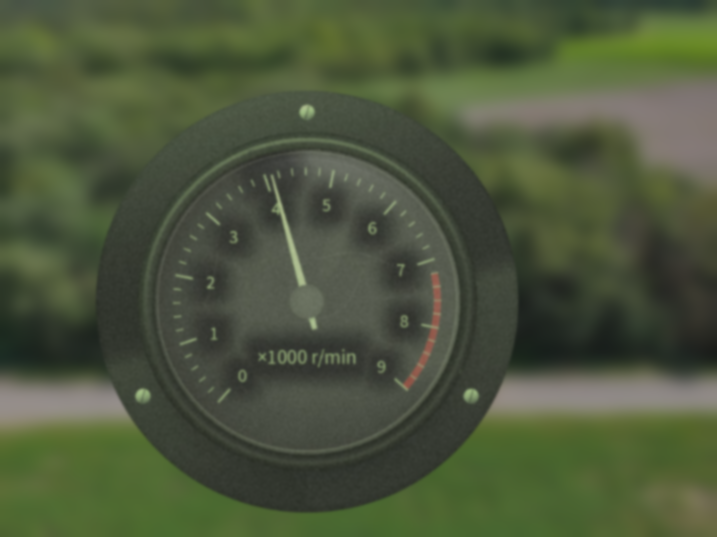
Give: 4100 rpm
